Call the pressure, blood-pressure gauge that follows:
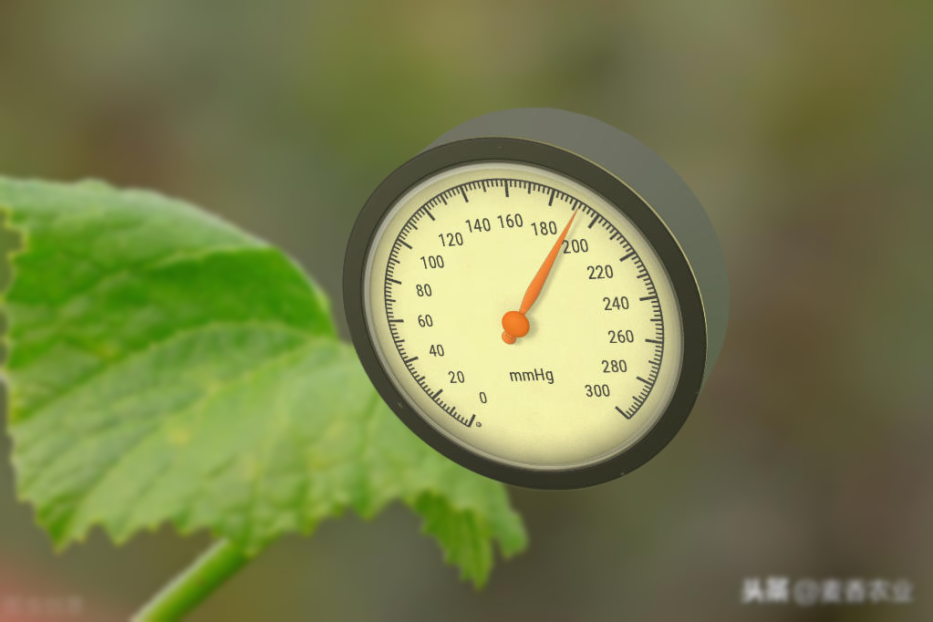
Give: 192 mmHg
